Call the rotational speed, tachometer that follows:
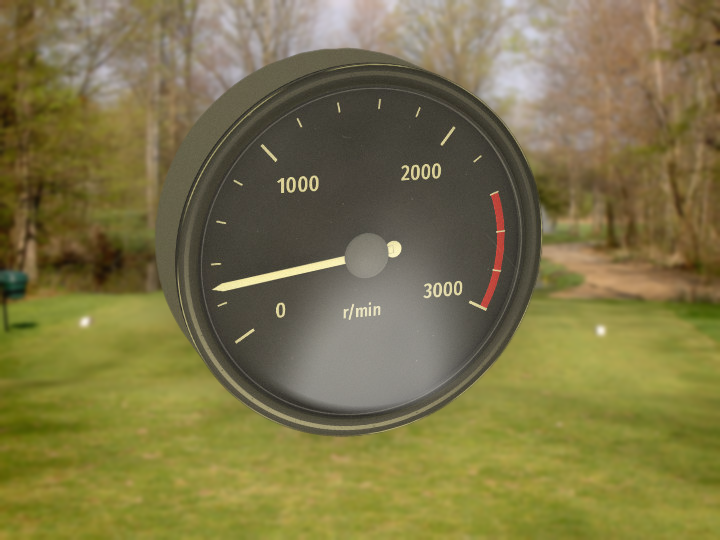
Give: 300 rpm
